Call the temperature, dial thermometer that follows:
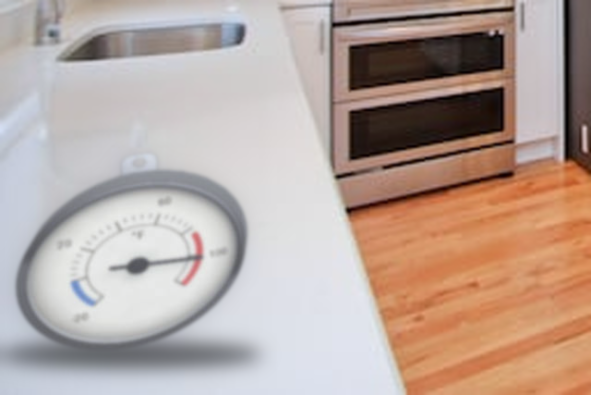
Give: 100 °F
